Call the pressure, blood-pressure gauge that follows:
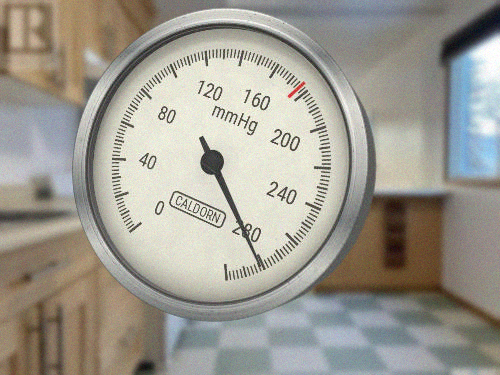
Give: 280 mmHg
